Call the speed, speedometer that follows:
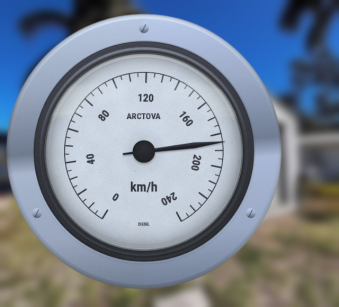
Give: 185 km/h
